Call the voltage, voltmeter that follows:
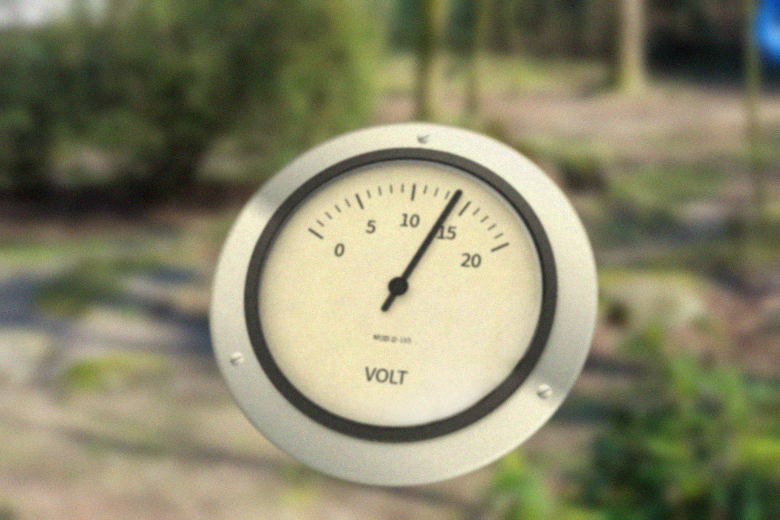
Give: 14 V
